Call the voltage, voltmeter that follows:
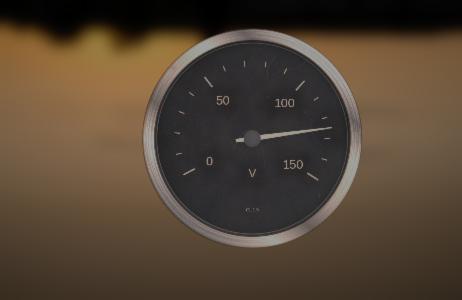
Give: 125 V
